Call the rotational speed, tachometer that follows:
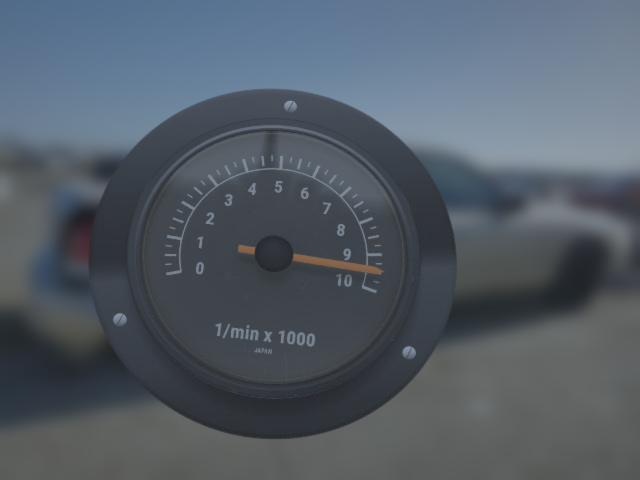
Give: 9500 rpm
